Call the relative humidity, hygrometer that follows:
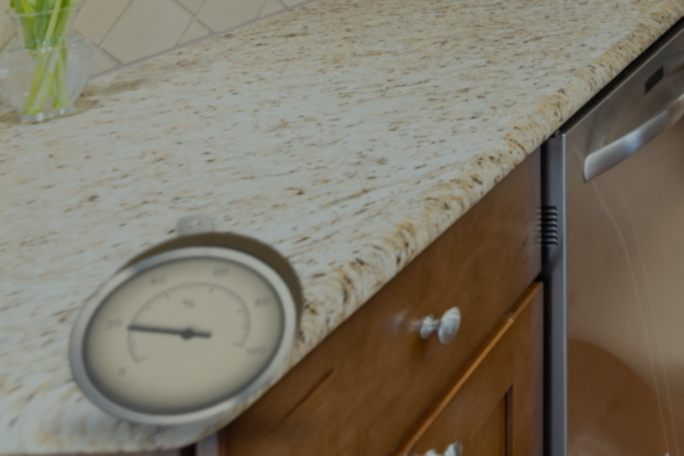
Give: 20 %
